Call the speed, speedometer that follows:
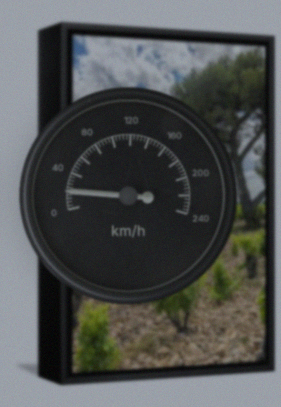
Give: 20 km/h
